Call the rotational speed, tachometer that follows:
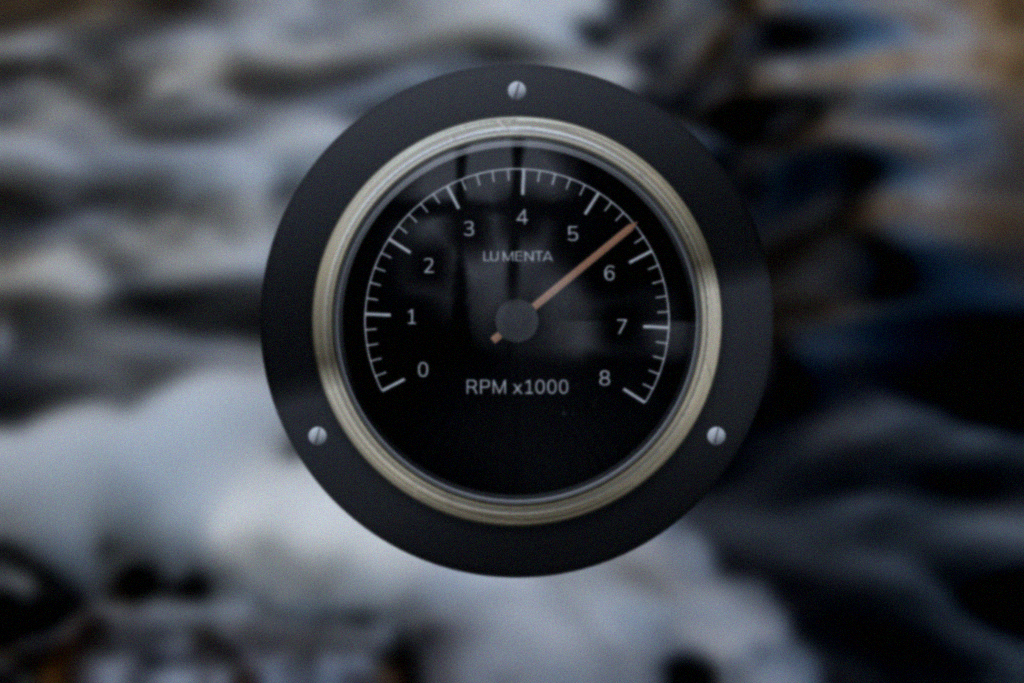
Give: 5600 rpm
